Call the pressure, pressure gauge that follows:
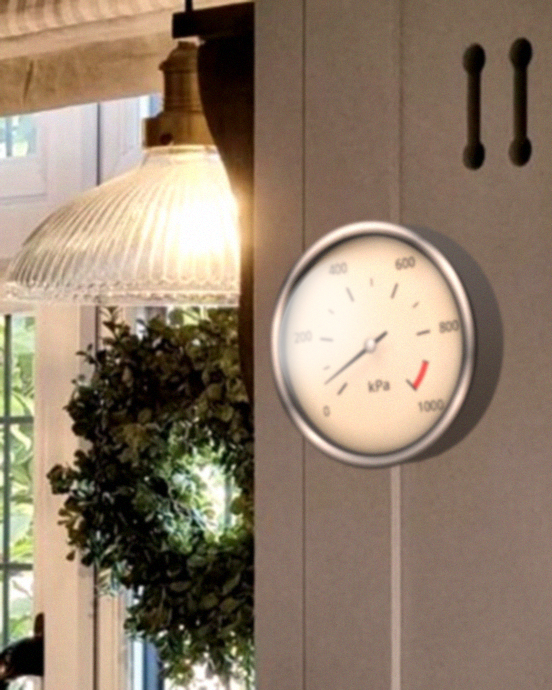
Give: 50 kPa
